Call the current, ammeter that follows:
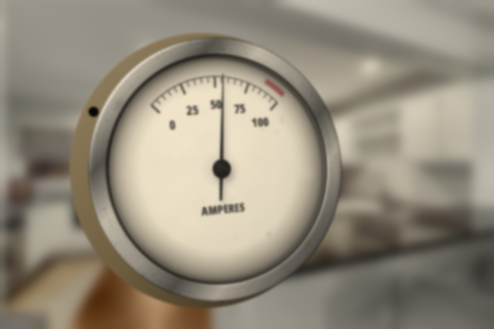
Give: 55 A
